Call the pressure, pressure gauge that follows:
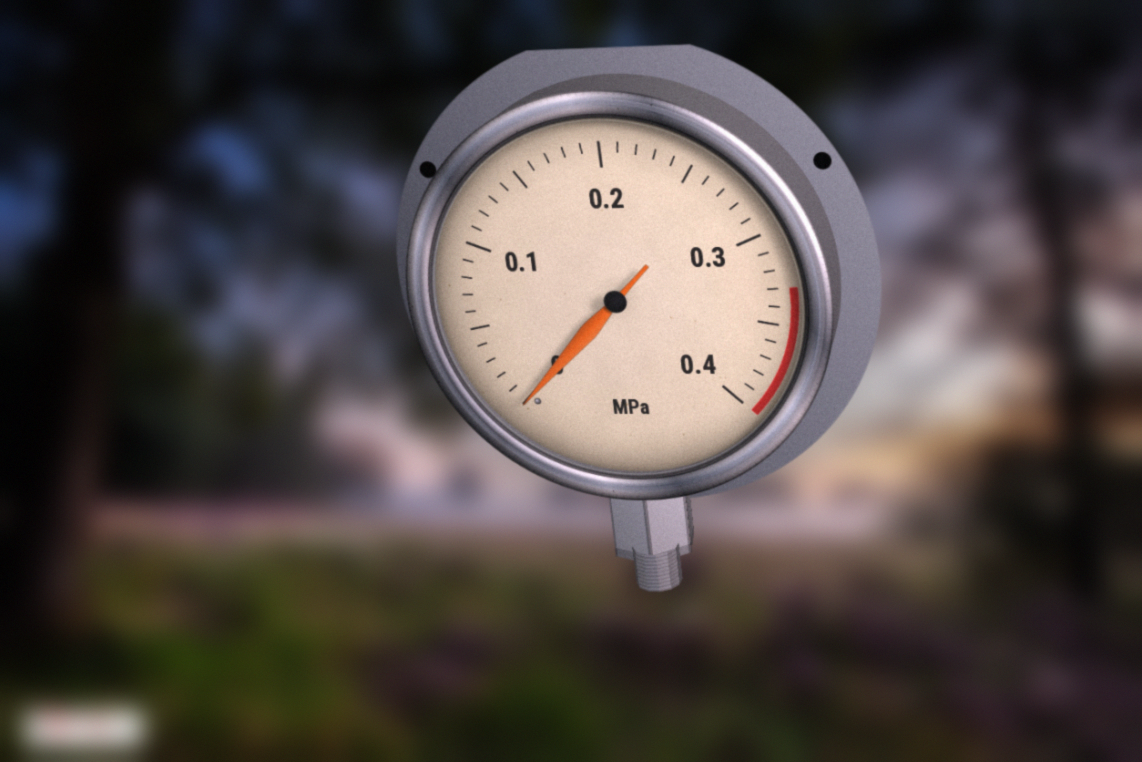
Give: 0 MPa
